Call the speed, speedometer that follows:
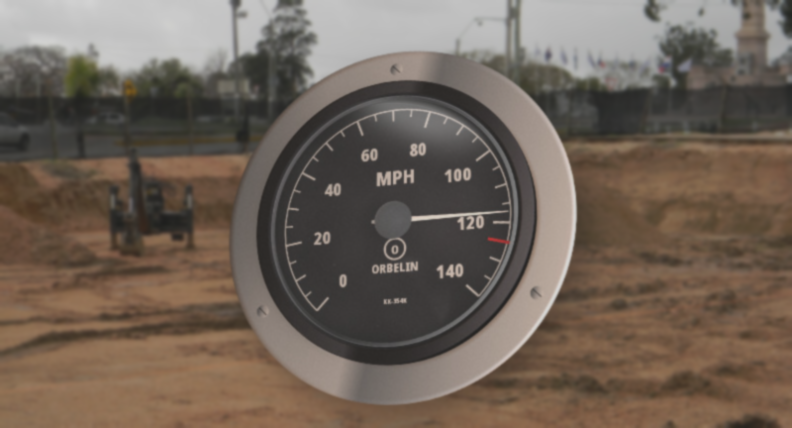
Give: 117.5 mph
